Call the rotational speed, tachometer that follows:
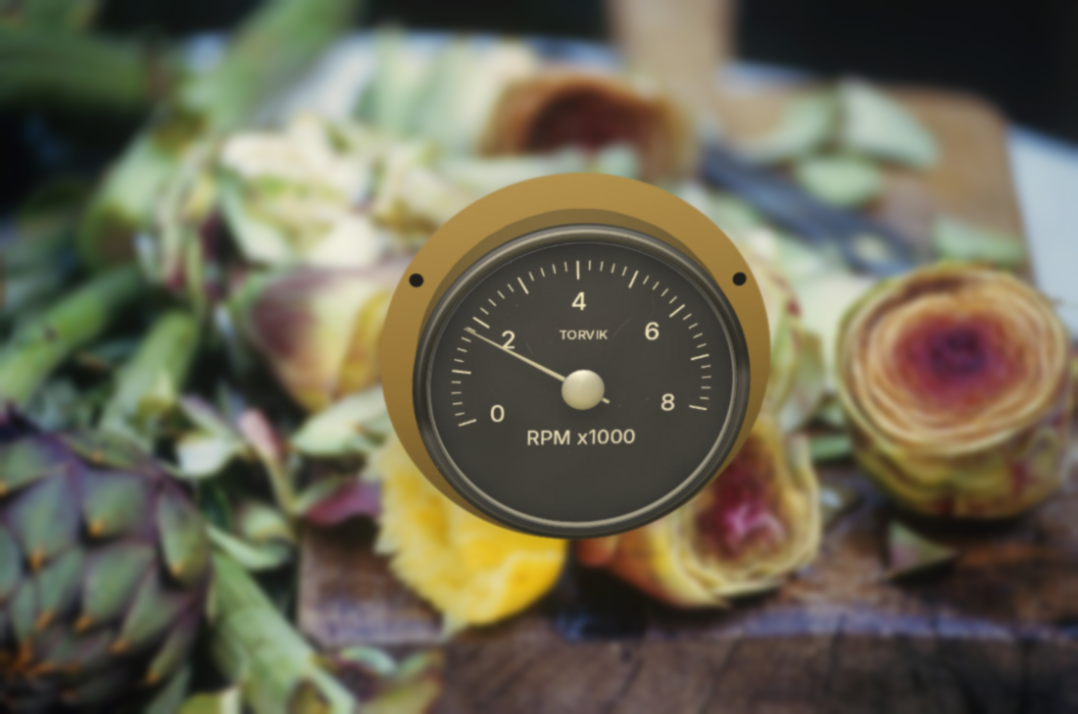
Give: 1800 rpm
